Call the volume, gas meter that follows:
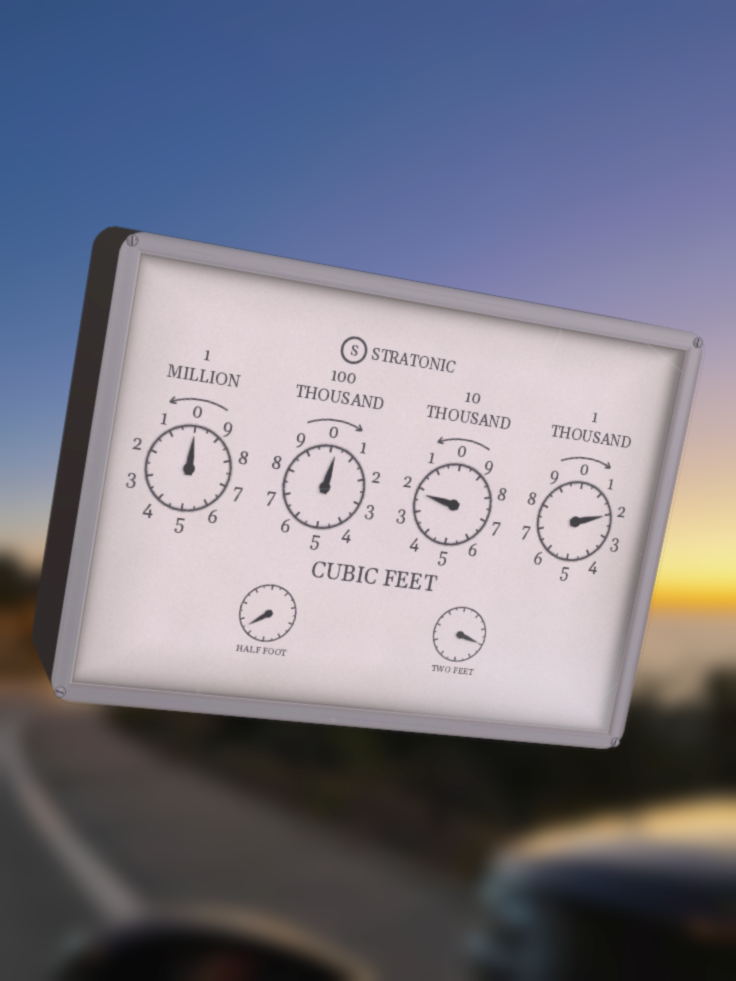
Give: 2200 ft³
